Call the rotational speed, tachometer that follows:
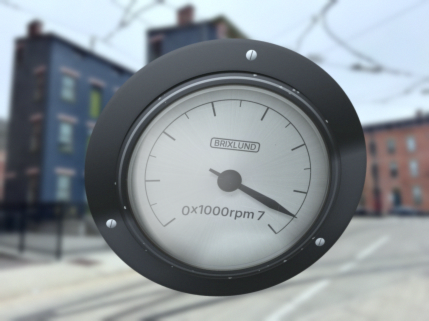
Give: 6500 rpm
